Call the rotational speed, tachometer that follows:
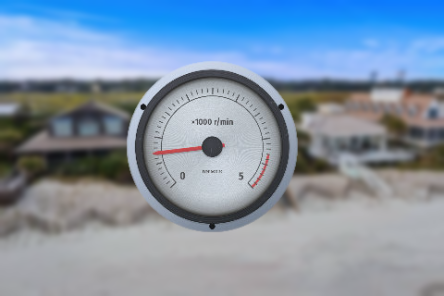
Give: 700 rpm
